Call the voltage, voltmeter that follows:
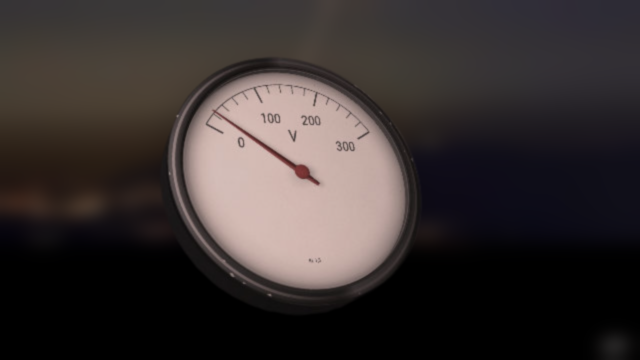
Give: 20 V
